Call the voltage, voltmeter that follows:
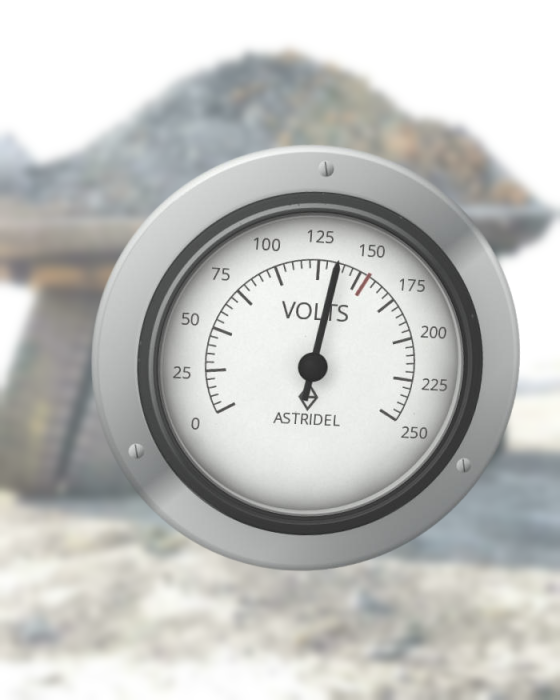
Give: 135 V
